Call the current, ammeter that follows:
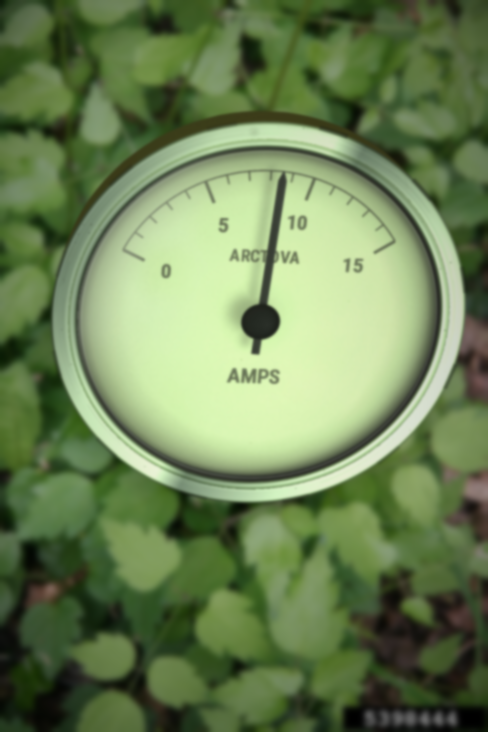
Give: 8.5 A
